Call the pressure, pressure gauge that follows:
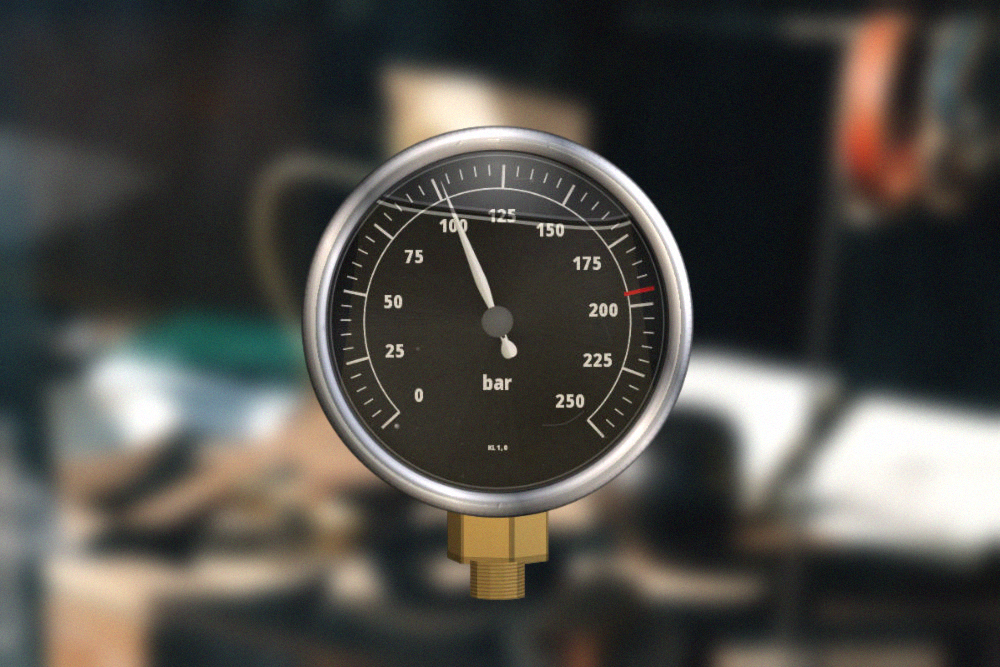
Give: 102.5 bar
